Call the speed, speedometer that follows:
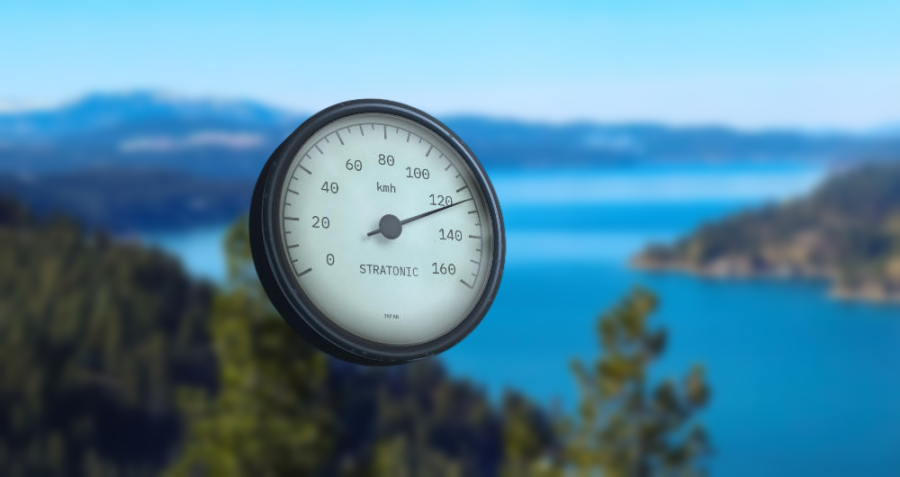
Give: 125 km/h
